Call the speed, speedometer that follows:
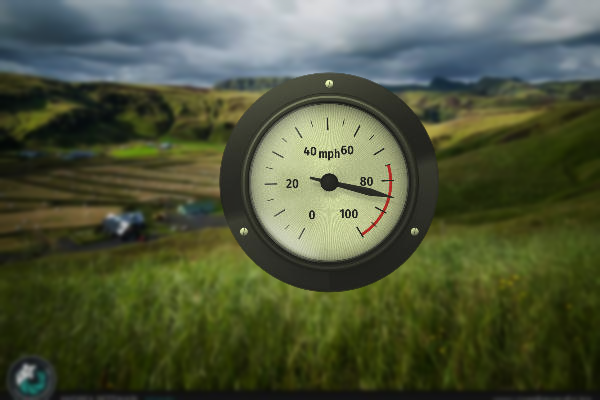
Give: 85 mph
